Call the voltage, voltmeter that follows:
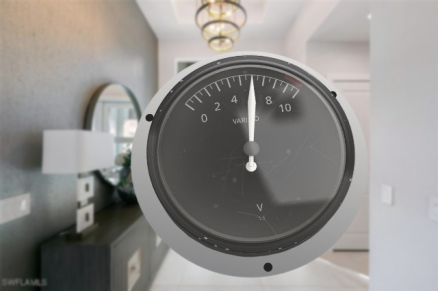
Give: 6 V
